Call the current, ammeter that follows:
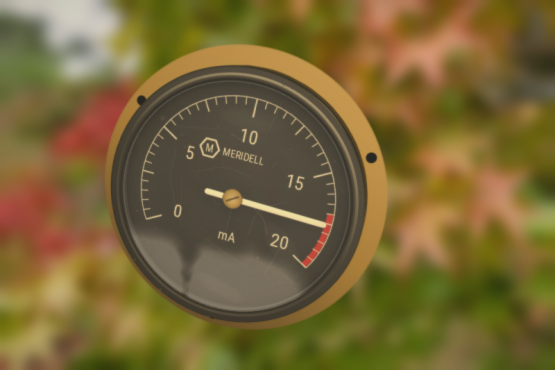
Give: 17.5 mA
